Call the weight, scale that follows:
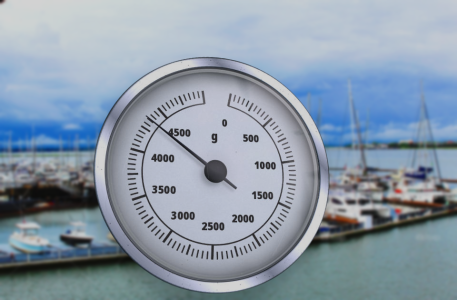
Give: 4350 g
